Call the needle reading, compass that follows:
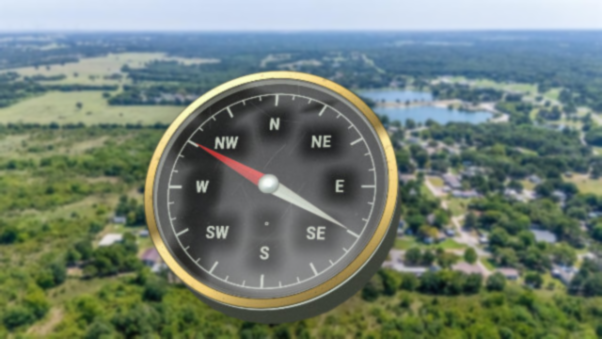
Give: 300 °
